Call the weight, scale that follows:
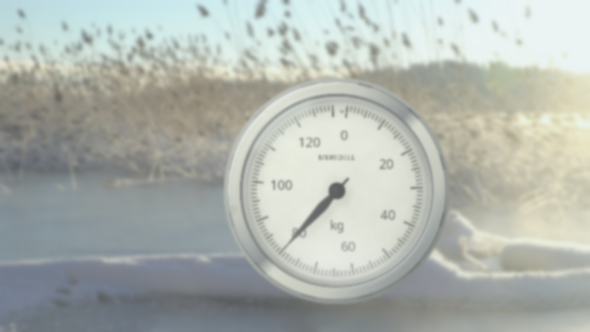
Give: 80 kg
